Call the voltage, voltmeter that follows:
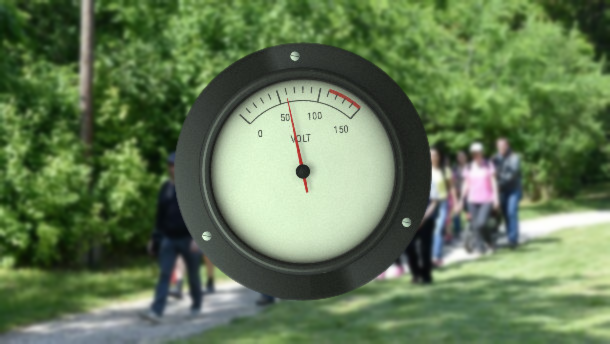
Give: 60 V
